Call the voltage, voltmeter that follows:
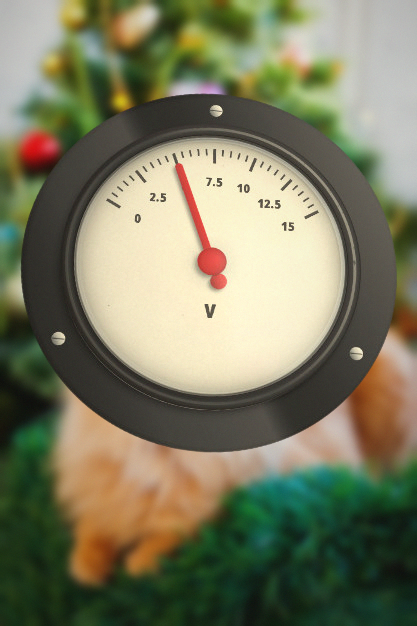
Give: 5 V
